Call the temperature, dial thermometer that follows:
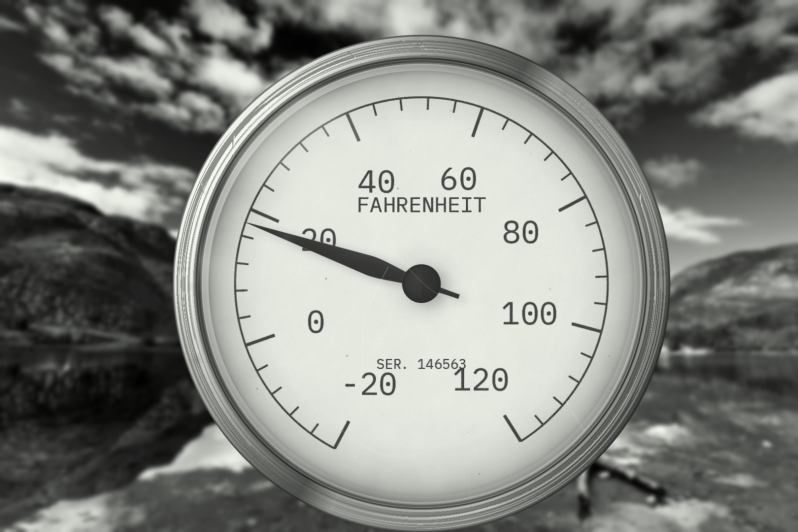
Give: 18 °F
